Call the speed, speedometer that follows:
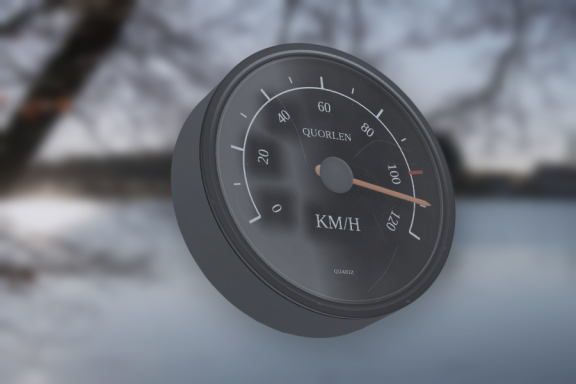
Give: 110 km/h
